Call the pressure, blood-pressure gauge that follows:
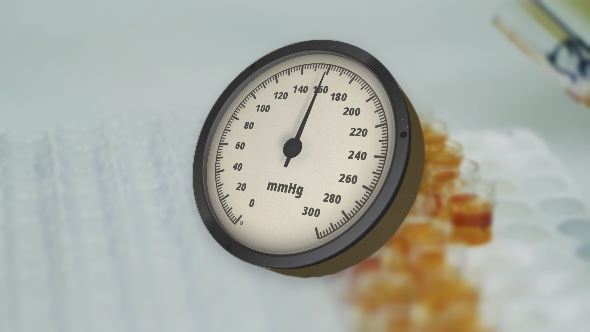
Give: 160 mmHg
